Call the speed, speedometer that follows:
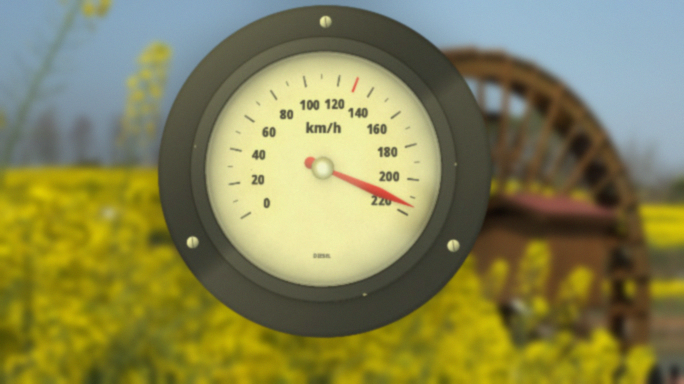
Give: 215 km/h
